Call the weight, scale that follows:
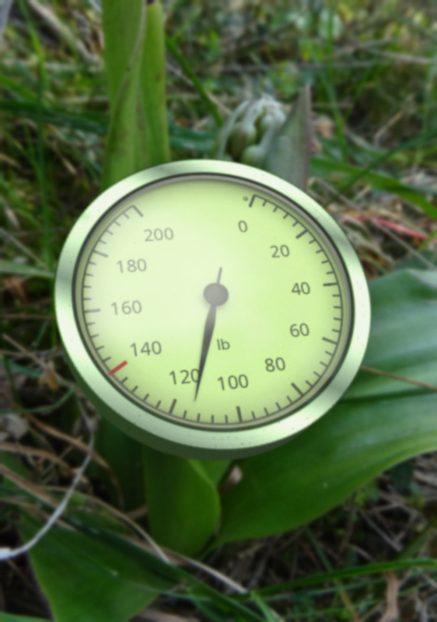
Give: 114 lb
